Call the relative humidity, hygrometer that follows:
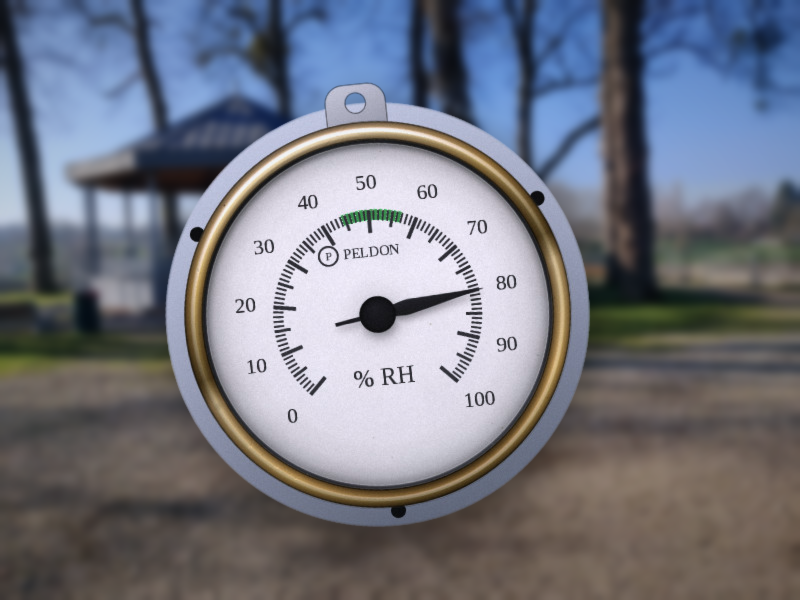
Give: 80 %
